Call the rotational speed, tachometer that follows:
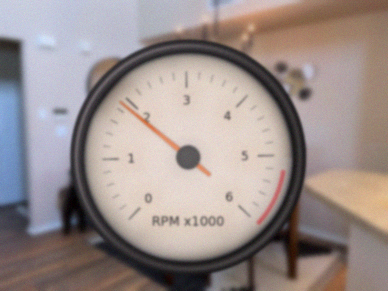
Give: 1900 rpm
